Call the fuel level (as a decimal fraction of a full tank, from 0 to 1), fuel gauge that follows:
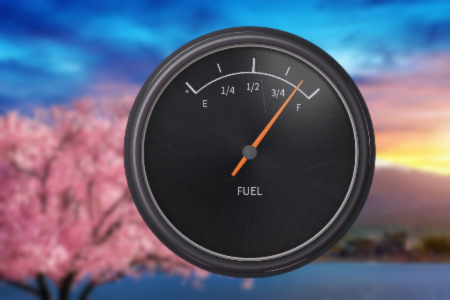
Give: 0.875
